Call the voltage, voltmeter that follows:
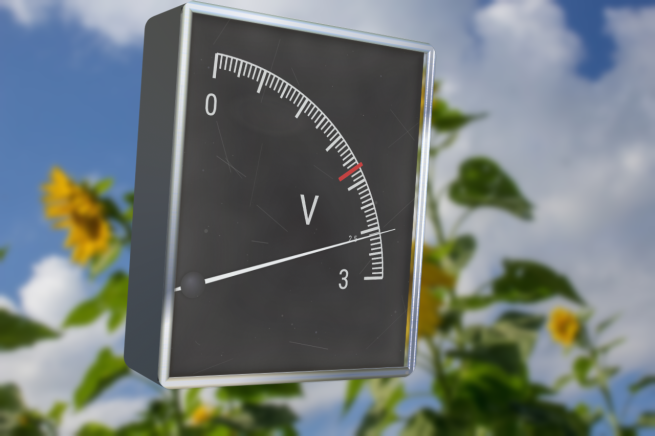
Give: 2.55 V
